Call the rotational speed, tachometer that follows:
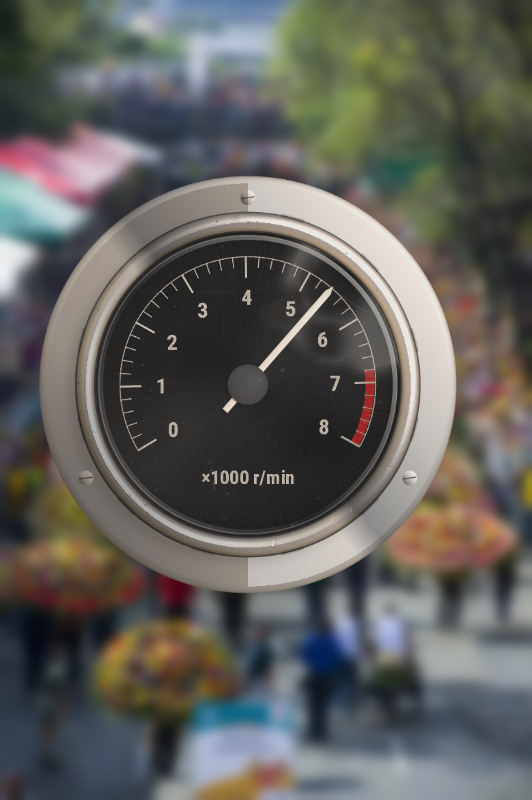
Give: 5400 rpm
